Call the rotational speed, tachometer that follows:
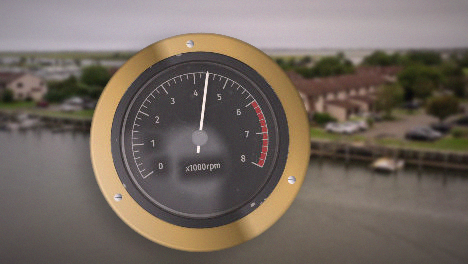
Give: 4400 rpm
